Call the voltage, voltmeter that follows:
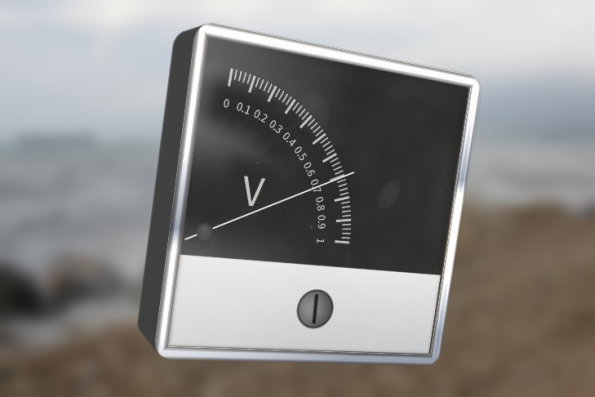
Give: 0.7 V
